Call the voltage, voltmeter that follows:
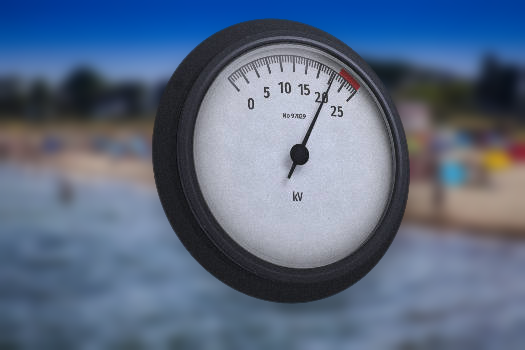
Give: 20 kV
